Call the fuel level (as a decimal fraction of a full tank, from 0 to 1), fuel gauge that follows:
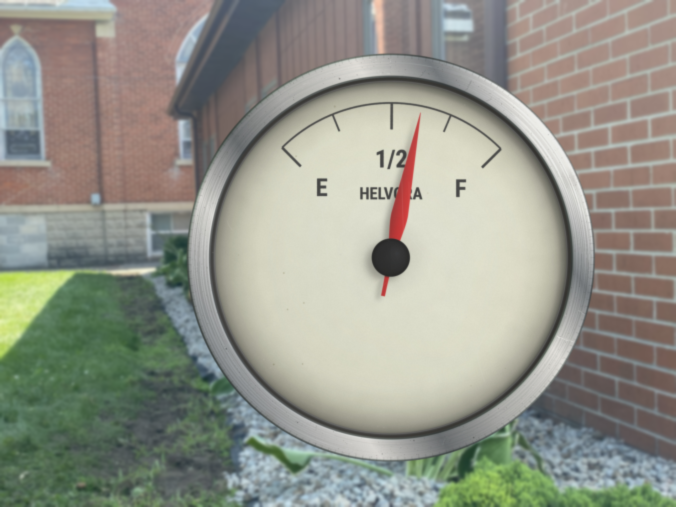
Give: 0.625
